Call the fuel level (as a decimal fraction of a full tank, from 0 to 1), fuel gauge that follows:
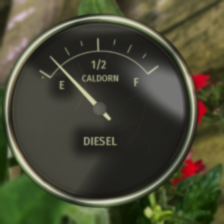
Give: 0.125
